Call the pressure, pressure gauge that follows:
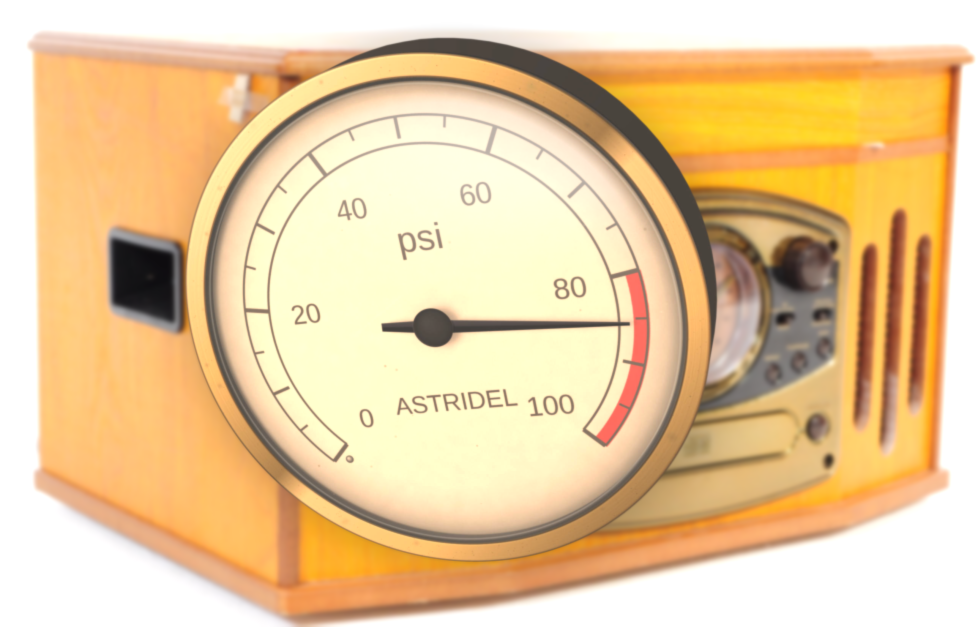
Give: 85 psi
